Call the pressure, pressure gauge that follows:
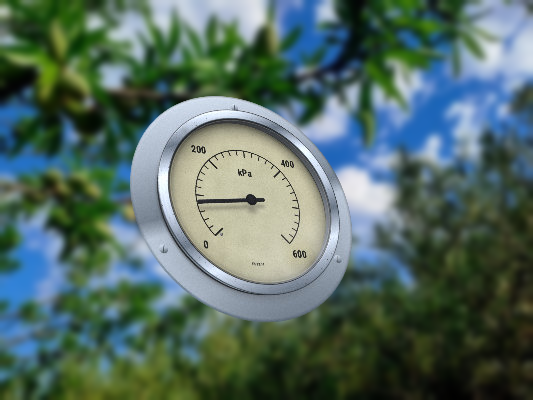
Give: 80 kPa
